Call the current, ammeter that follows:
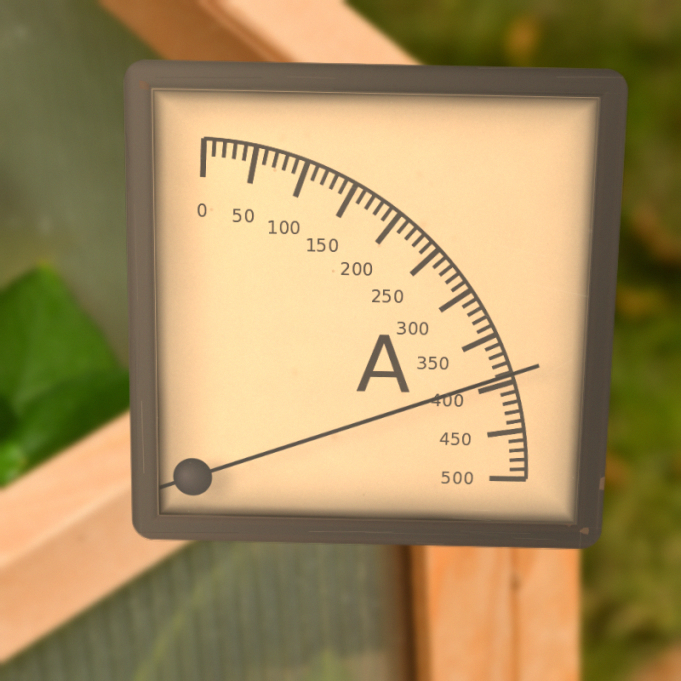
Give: 390 A
